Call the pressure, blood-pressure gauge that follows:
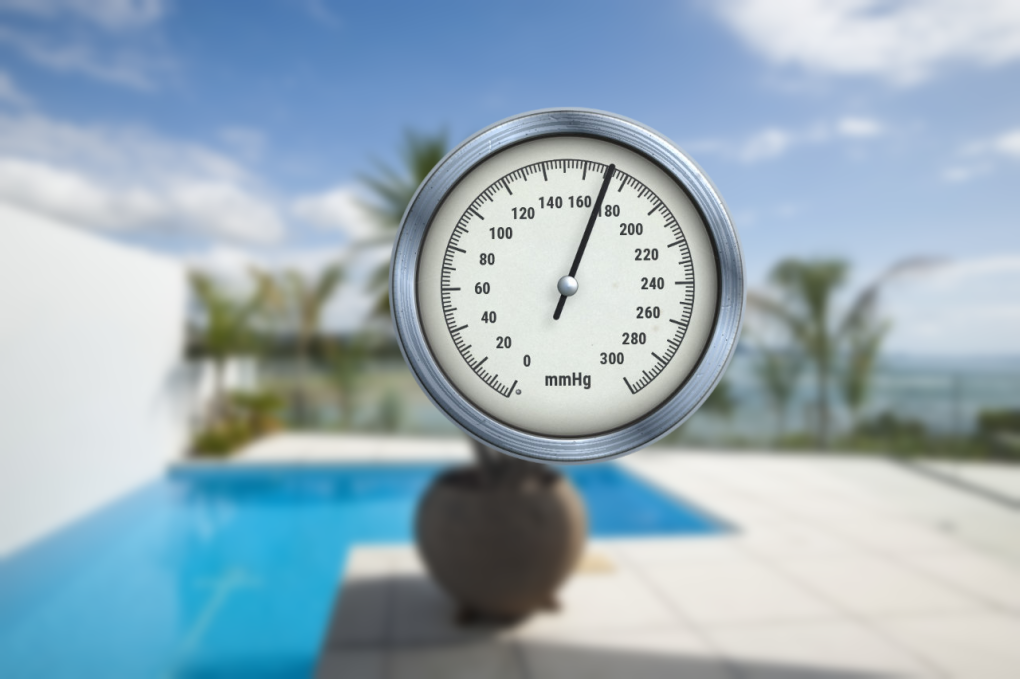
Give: 172 mmHg
